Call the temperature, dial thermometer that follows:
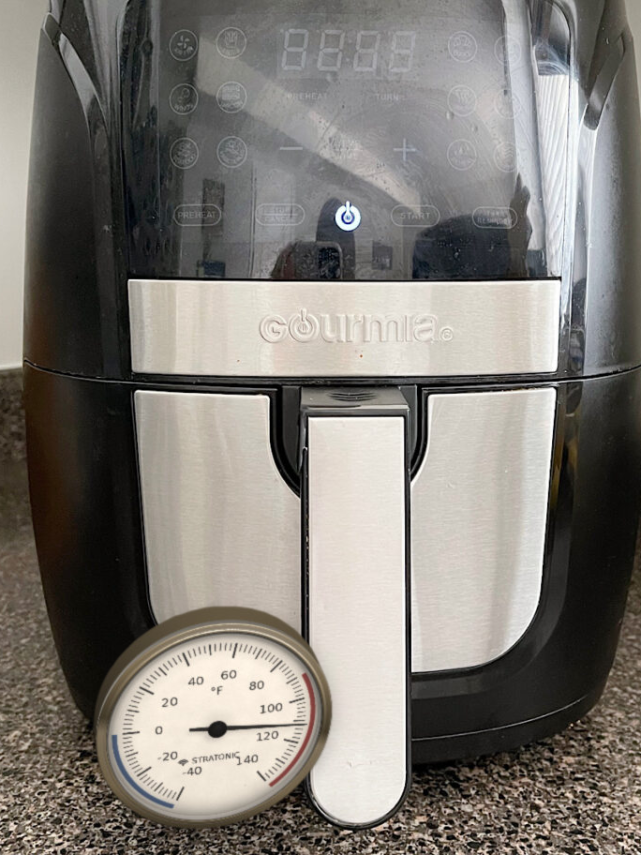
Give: 110 °F
